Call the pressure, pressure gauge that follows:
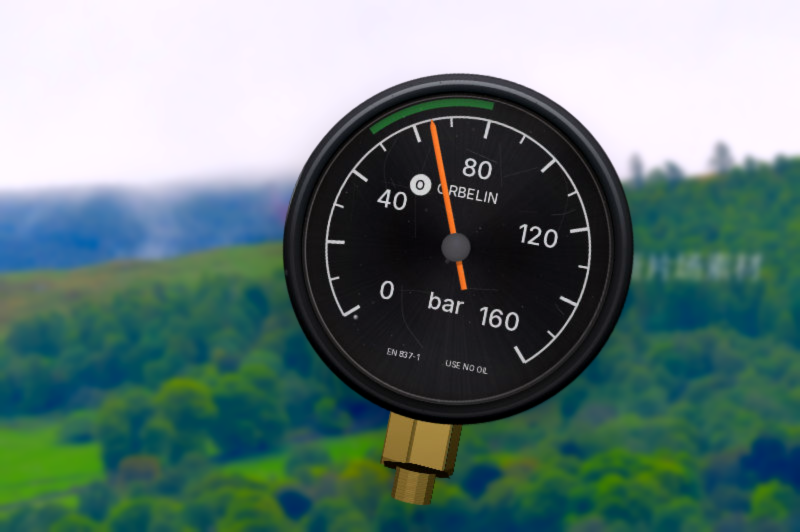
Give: 65 bar
